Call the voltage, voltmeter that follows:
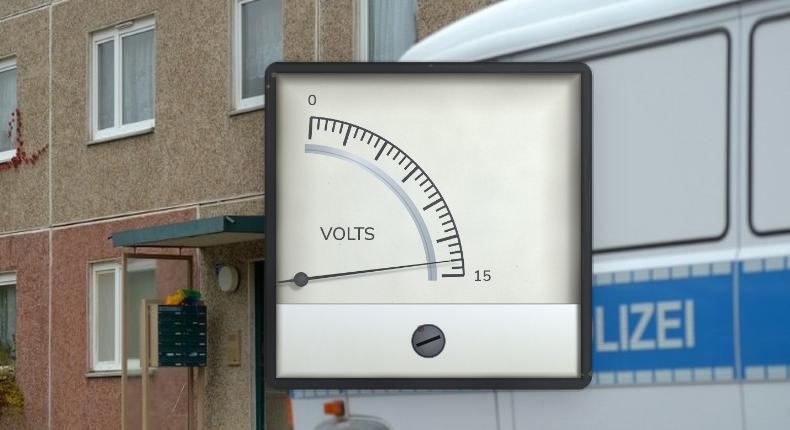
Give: 14 V
